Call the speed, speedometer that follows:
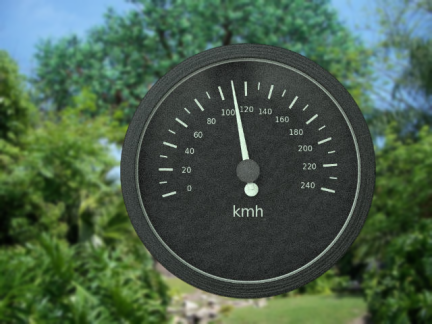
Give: 110 km/h
